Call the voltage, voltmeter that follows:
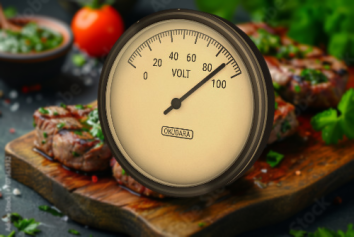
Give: 90 V
